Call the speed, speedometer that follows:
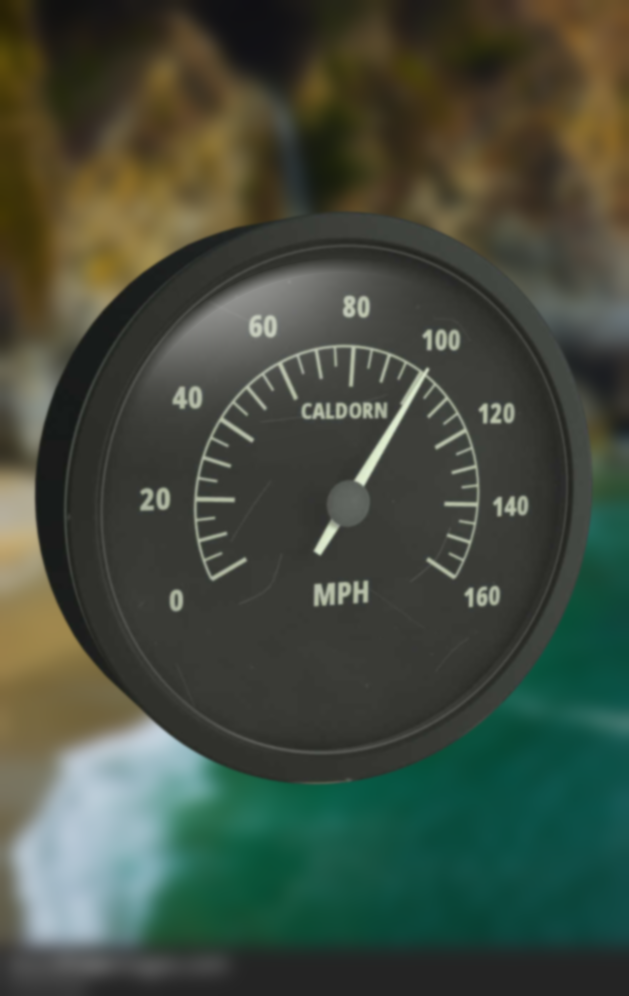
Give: 100 mph
